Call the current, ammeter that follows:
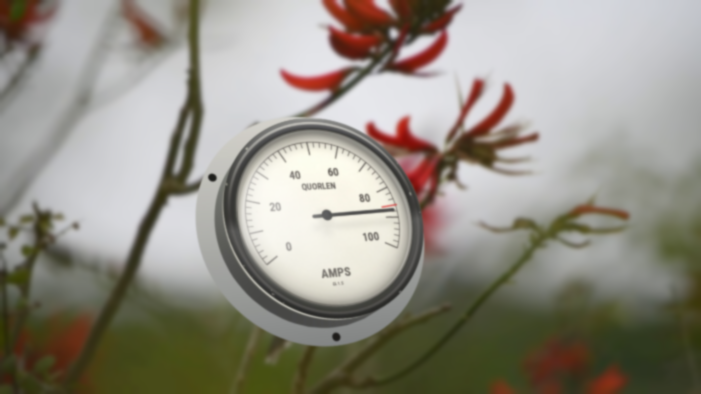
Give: 88 A
